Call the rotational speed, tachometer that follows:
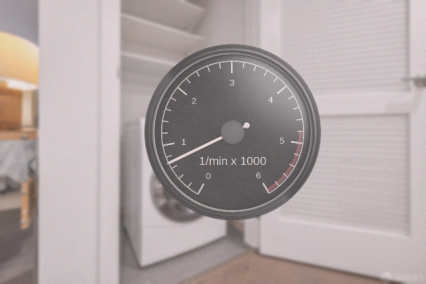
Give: 700 rpm
